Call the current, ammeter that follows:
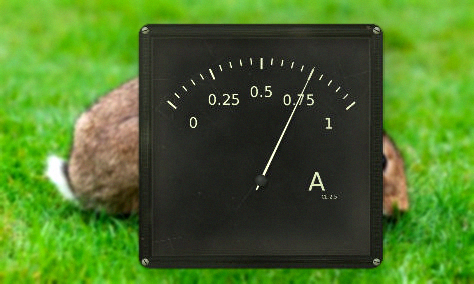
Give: 0.75 A
